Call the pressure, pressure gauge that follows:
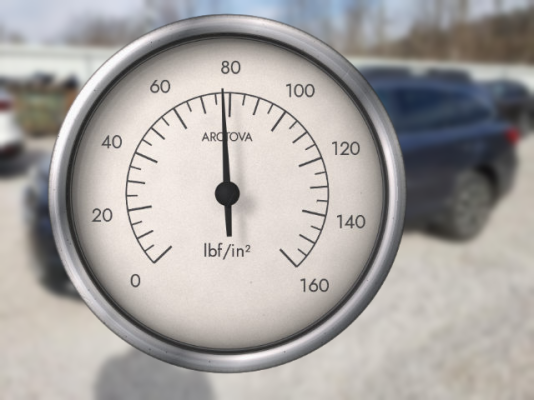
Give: 77.5 psi
